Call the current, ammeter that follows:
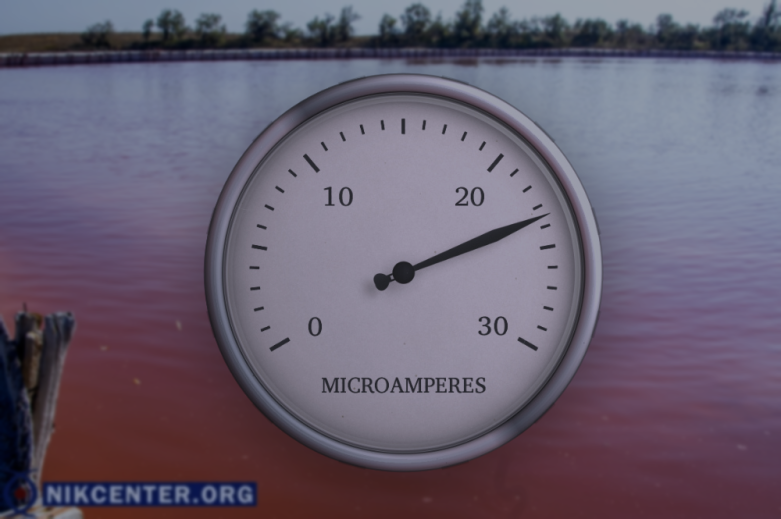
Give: 23.5 µA
